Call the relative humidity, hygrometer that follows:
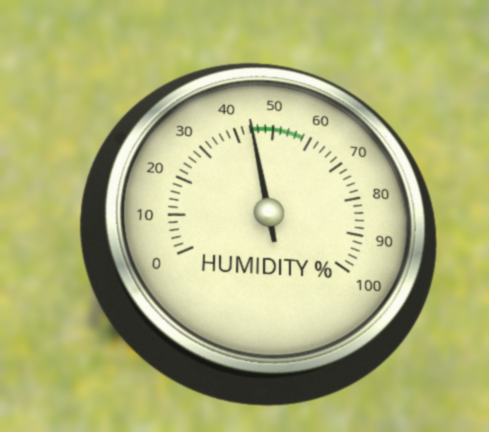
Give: 44 %
